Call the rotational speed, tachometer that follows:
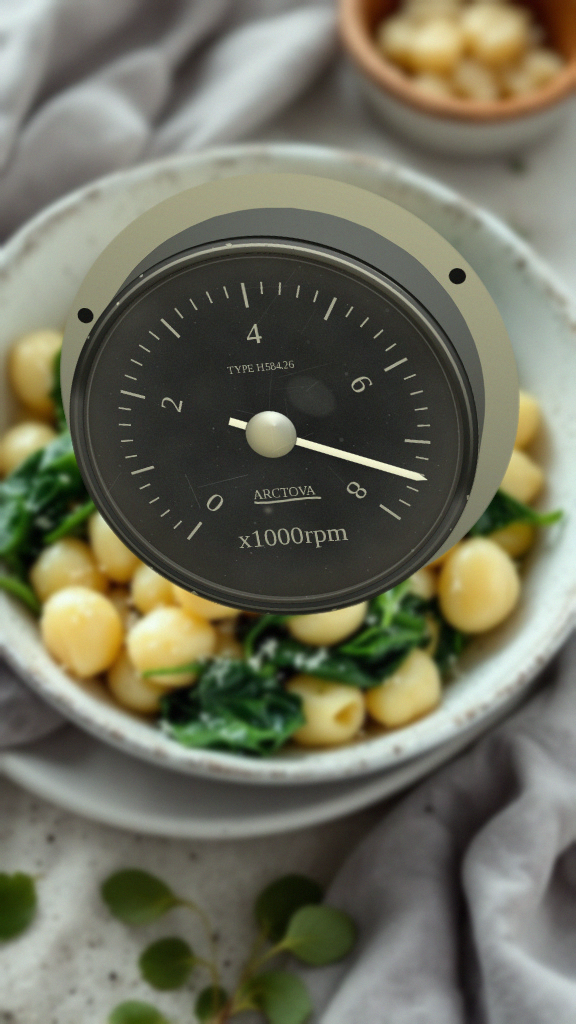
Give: 7400 rpm
